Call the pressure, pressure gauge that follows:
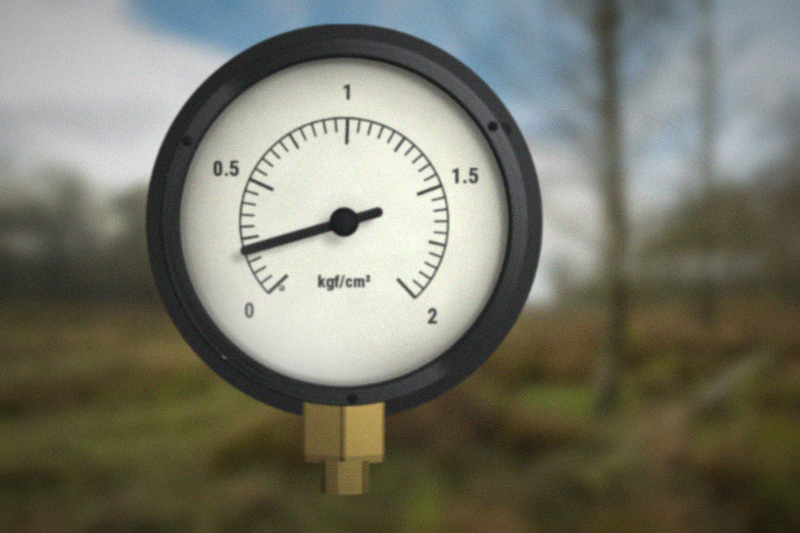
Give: 0.2 kg/cm²
